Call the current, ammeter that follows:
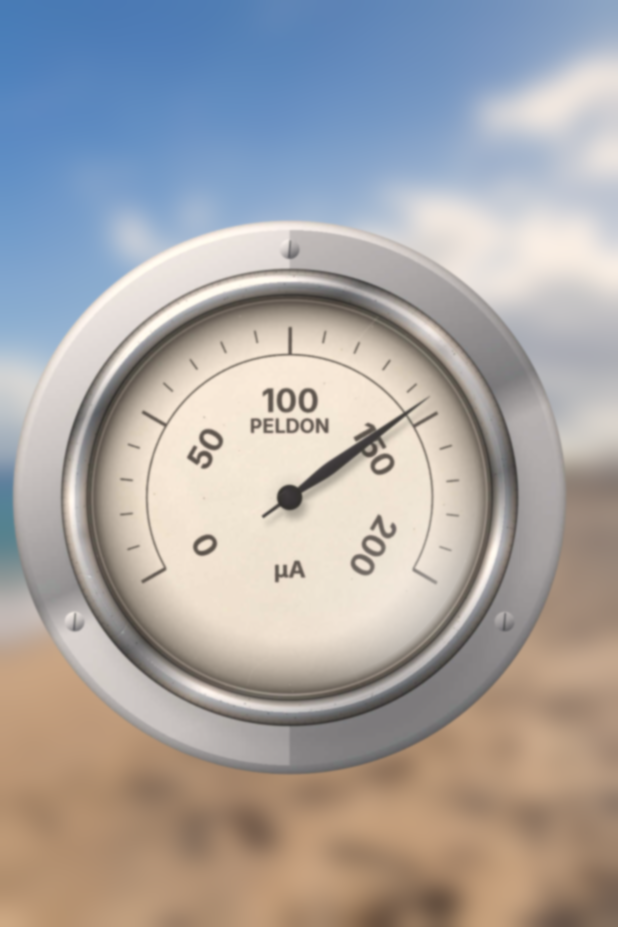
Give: 145 µA
